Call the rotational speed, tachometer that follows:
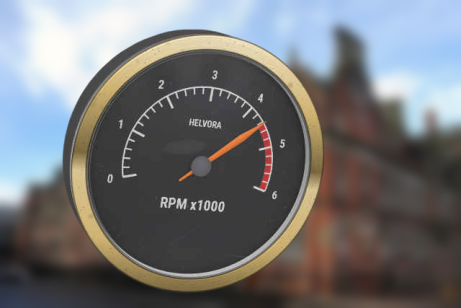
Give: 4400 rpm
